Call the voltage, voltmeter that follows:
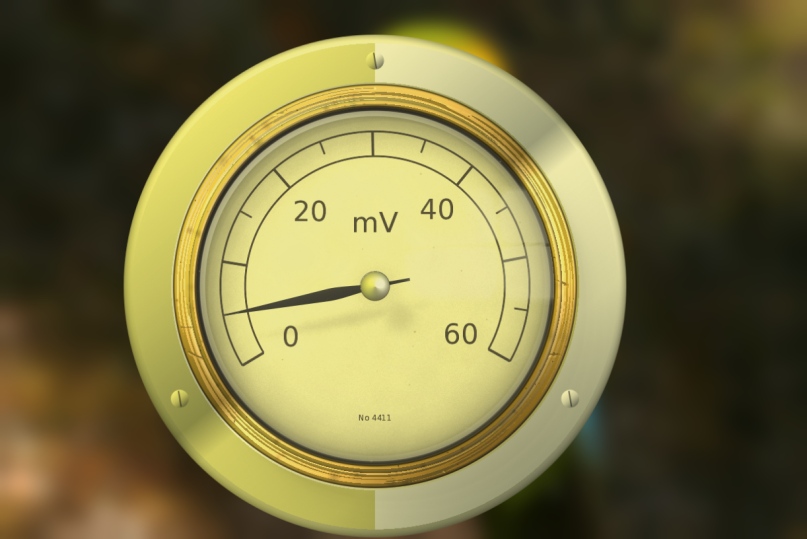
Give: 5 mV
